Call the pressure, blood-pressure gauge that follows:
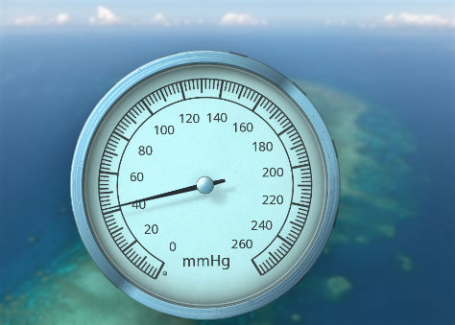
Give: 42 mmHg
